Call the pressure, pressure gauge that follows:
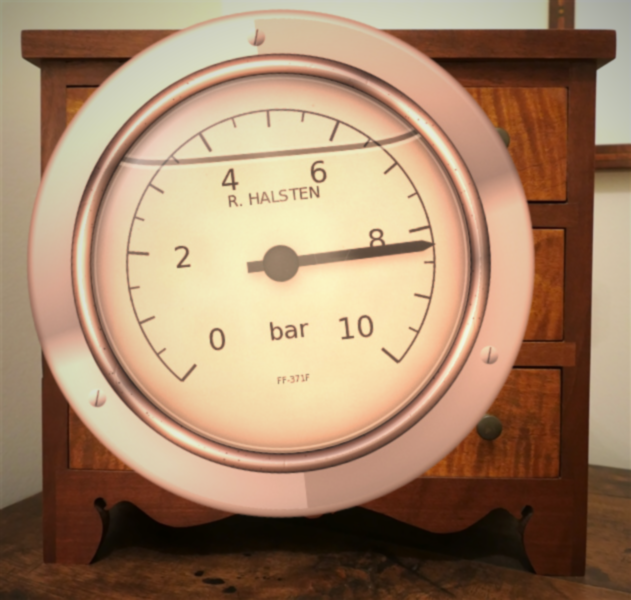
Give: 8.25 bar
